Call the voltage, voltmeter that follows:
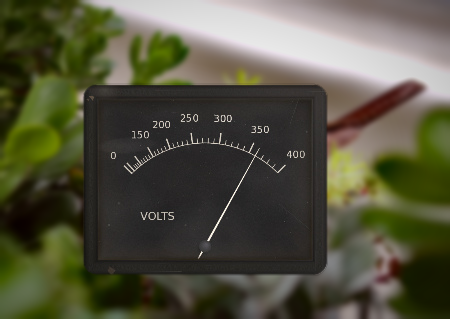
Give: 360 V
